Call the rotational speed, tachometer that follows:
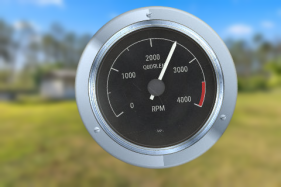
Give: 2500 rpm
